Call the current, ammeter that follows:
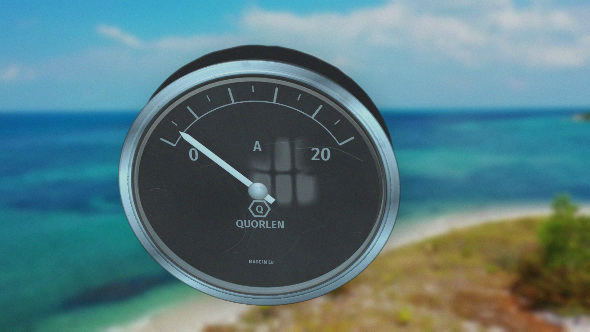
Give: 2 A
